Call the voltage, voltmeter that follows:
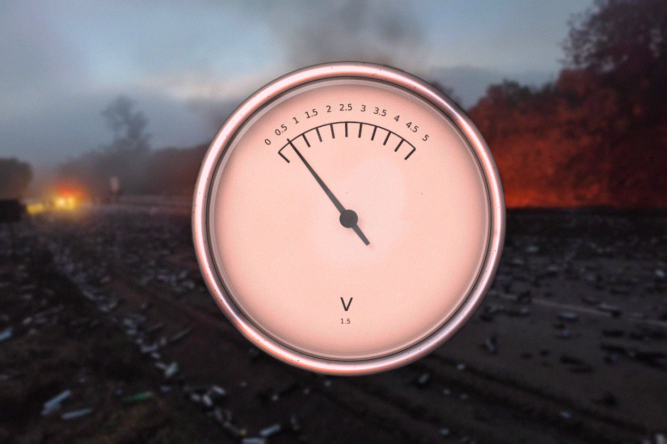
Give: 0.5 V
